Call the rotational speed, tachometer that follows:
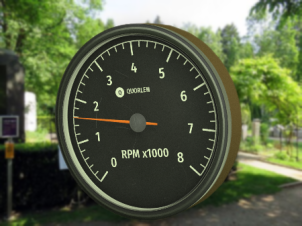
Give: 1600 rpm
